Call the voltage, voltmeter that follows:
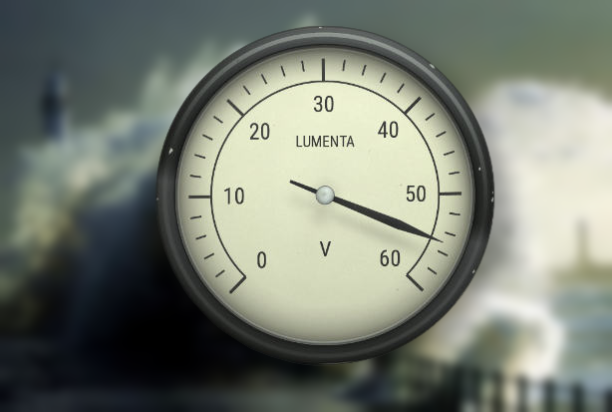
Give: 55 V
